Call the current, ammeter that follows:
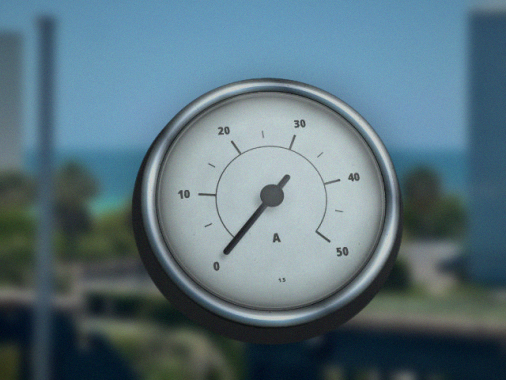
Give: 0 A
